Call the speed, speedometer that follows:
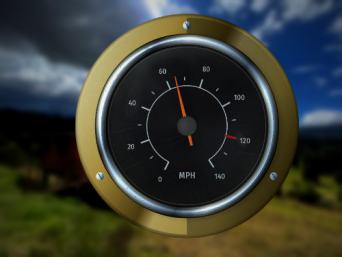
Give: 65 mph
